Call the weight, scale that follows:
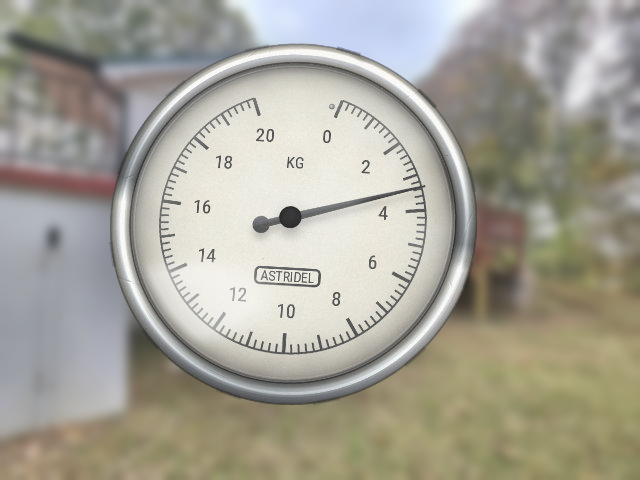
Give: 3.4 kg
